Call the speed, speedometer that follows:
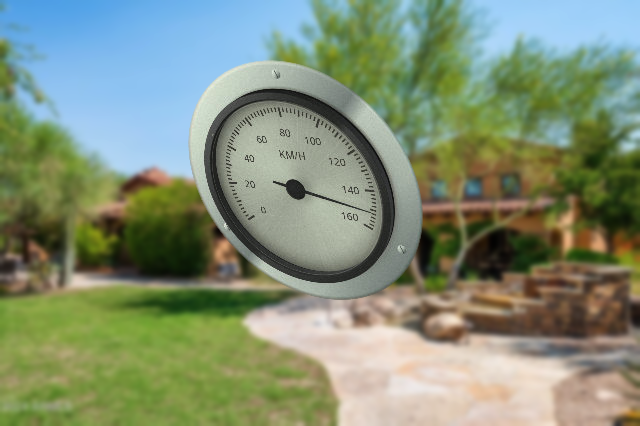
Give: 150 km/h
